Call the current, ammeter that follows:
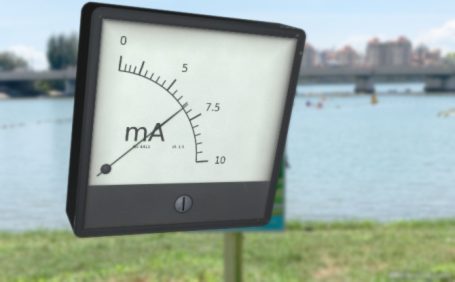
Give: 6.5 mA
